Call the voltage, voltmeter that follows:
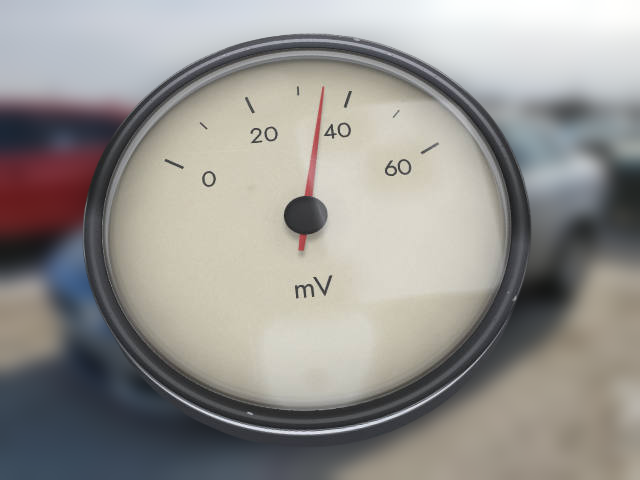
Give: 35 mV
